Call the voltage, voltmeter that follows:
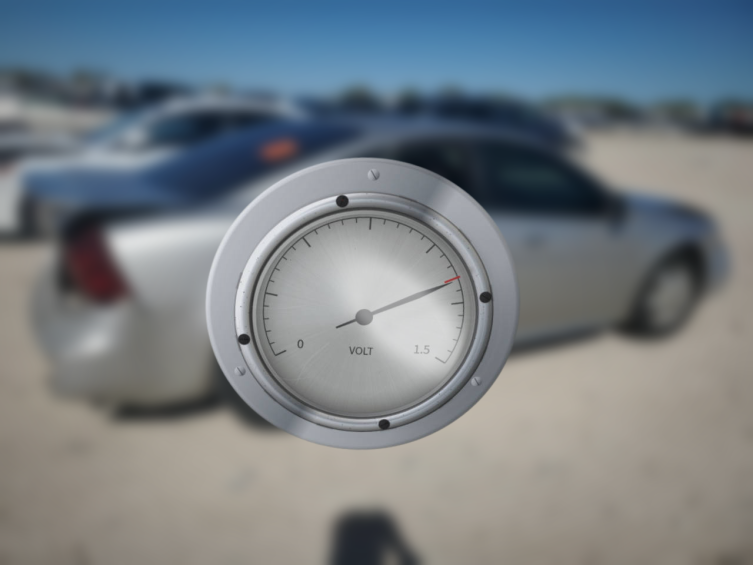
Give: 1.15 V
